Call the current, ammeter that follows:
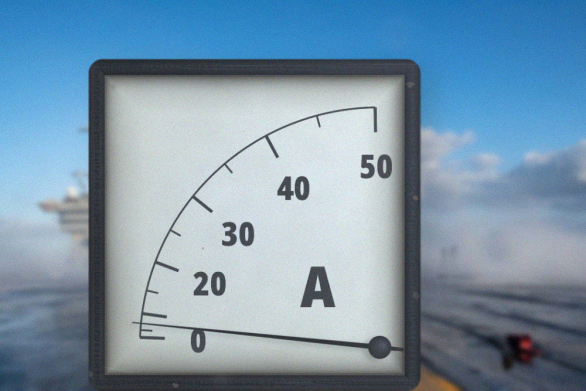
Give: 7.5 A
